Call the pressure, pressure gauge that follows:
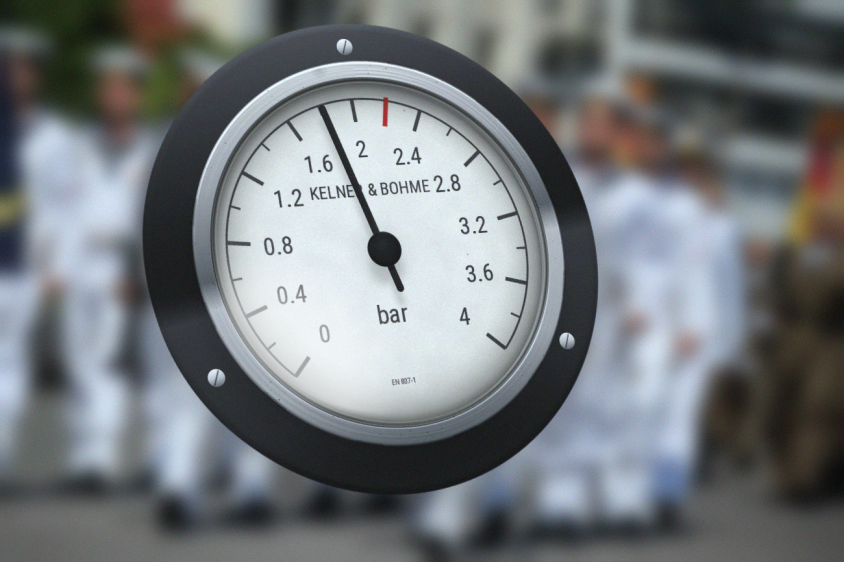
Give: 1.8 bar
